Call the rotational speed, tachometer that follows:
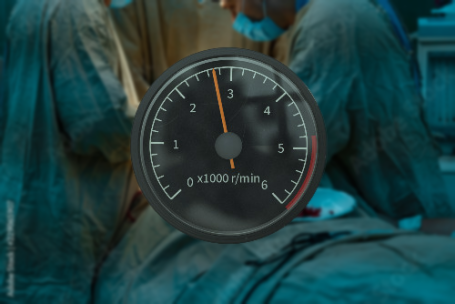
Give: 2700 rpm
